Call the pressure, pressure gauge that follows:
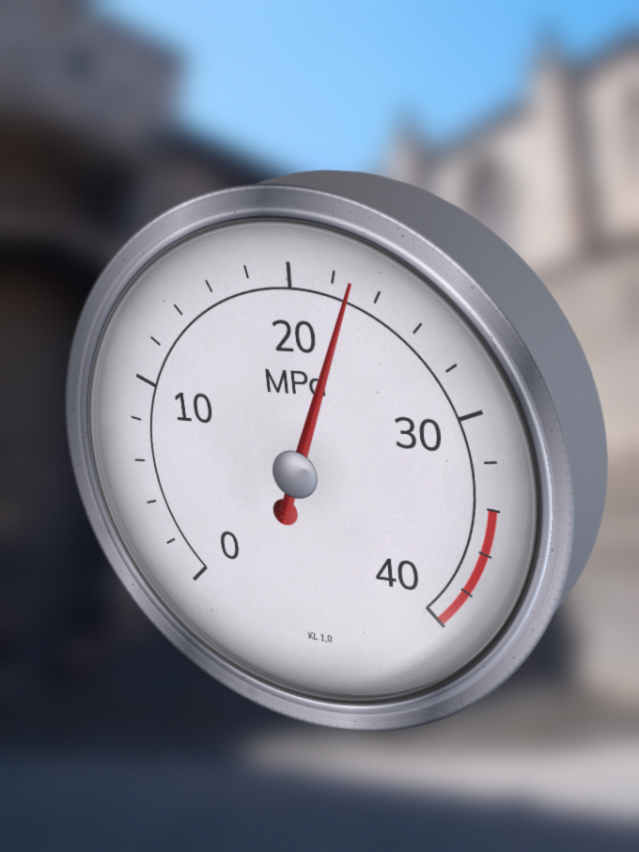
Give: 23 MPa
